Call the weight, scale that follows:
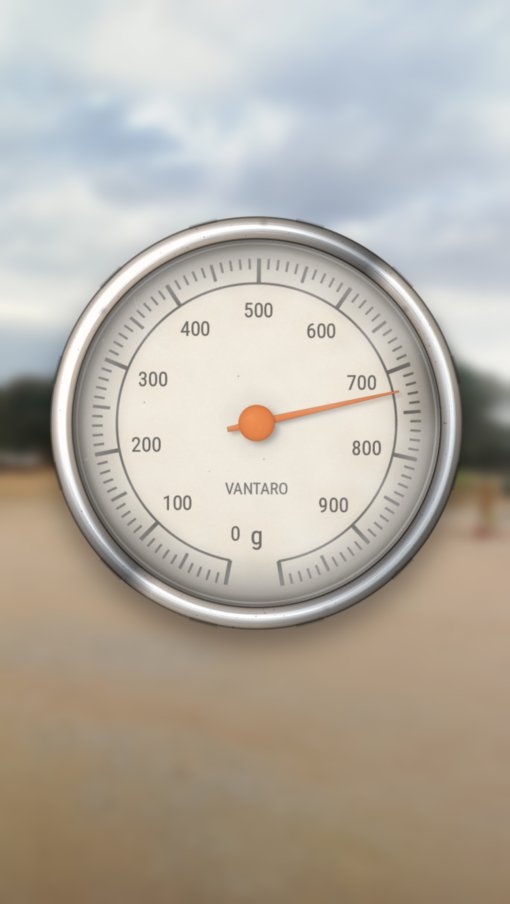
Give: 725 g
